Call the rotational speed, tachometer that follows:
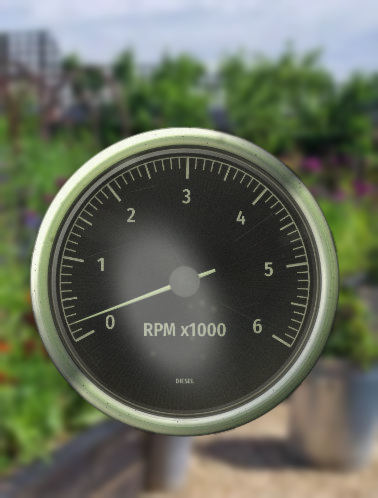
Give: 200 rpm
